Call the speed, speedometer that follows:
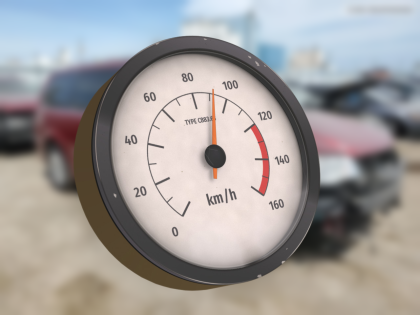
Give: 90 km/h
